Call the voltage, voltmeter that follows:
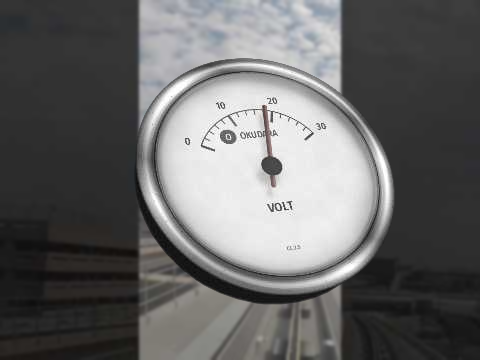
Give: 18 V
